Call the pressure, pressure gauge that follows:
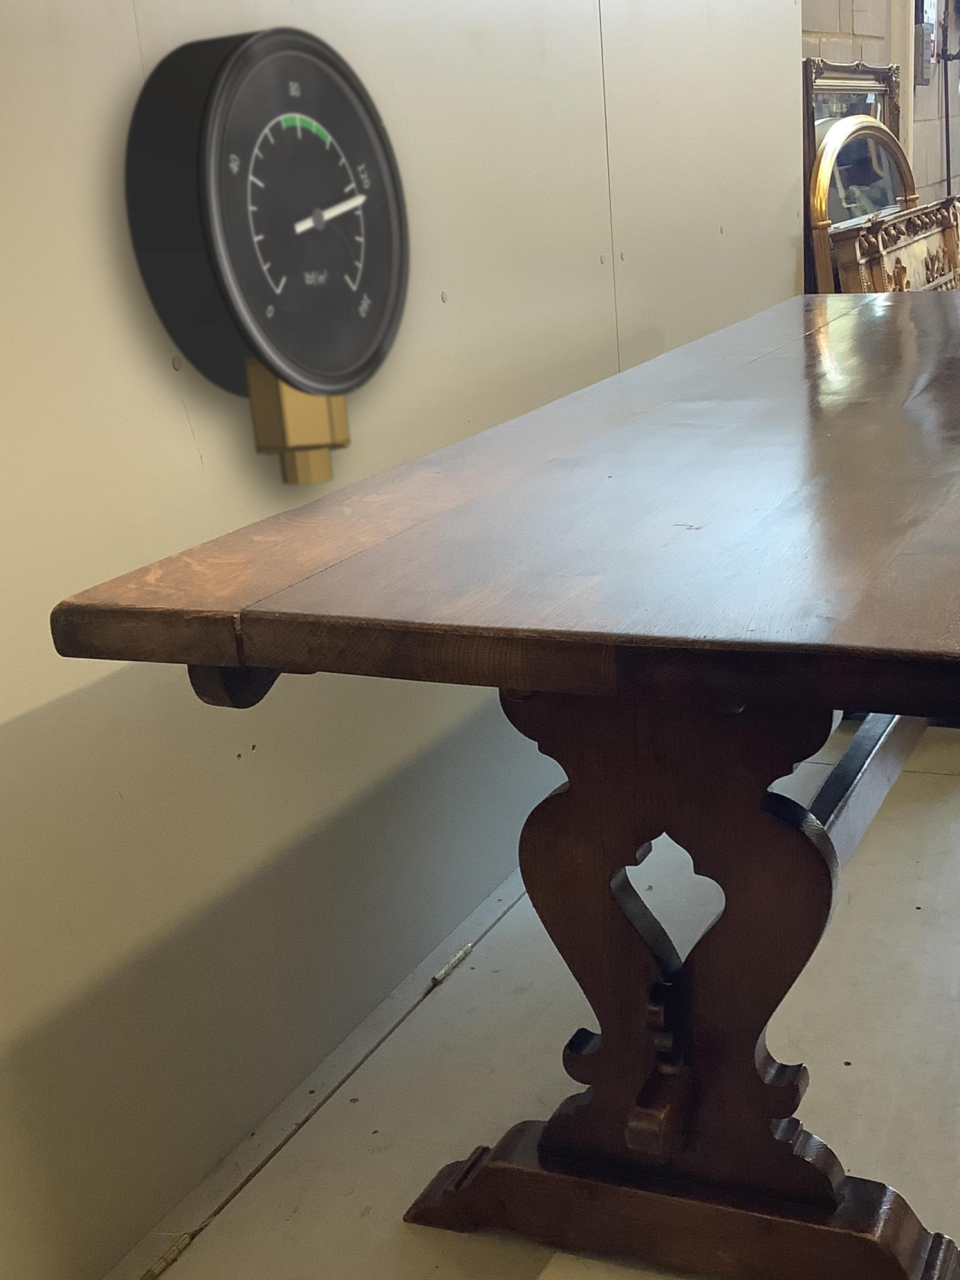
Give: 125 psi
